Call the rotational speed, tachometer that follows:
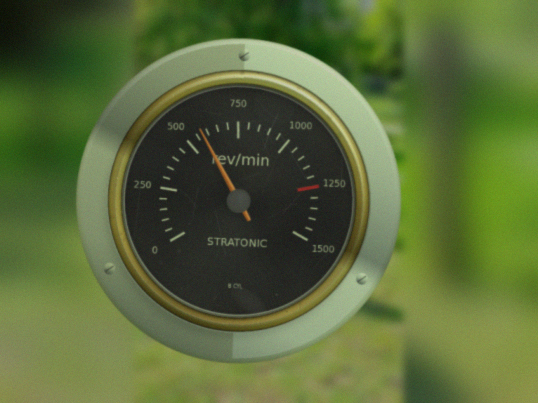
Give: 575 rpm
